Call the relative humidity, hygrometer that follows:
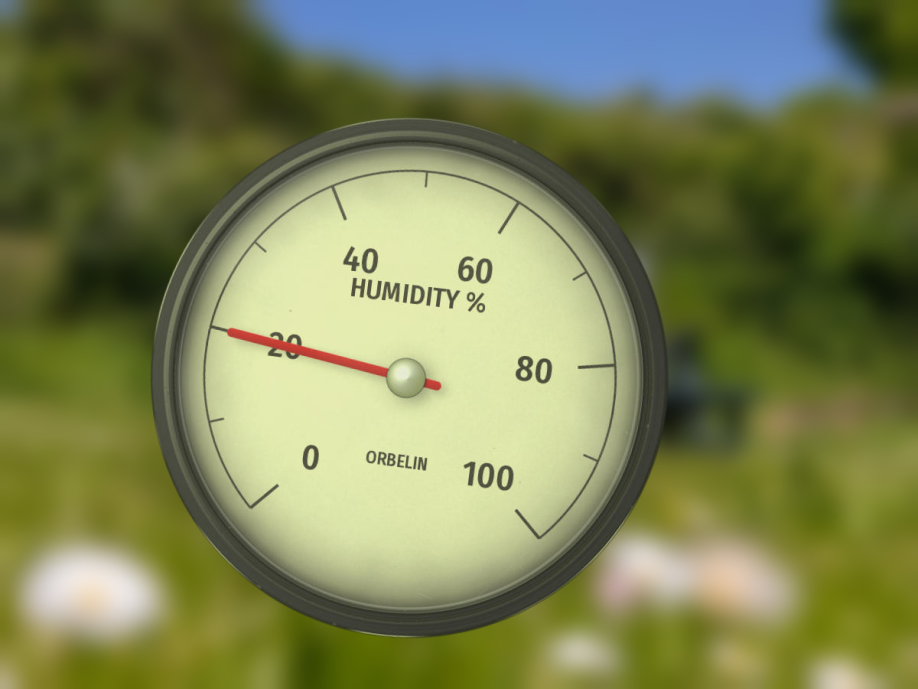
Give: 20 %
